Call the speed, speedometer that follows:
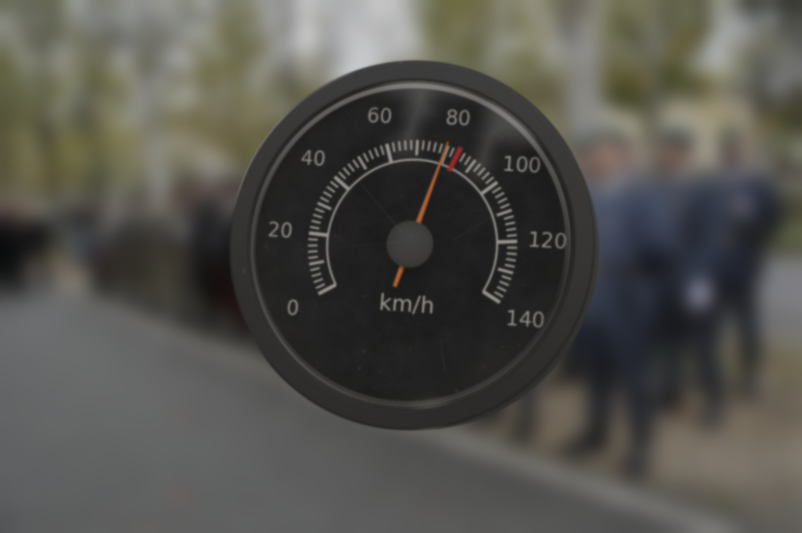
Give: 80 km/h
